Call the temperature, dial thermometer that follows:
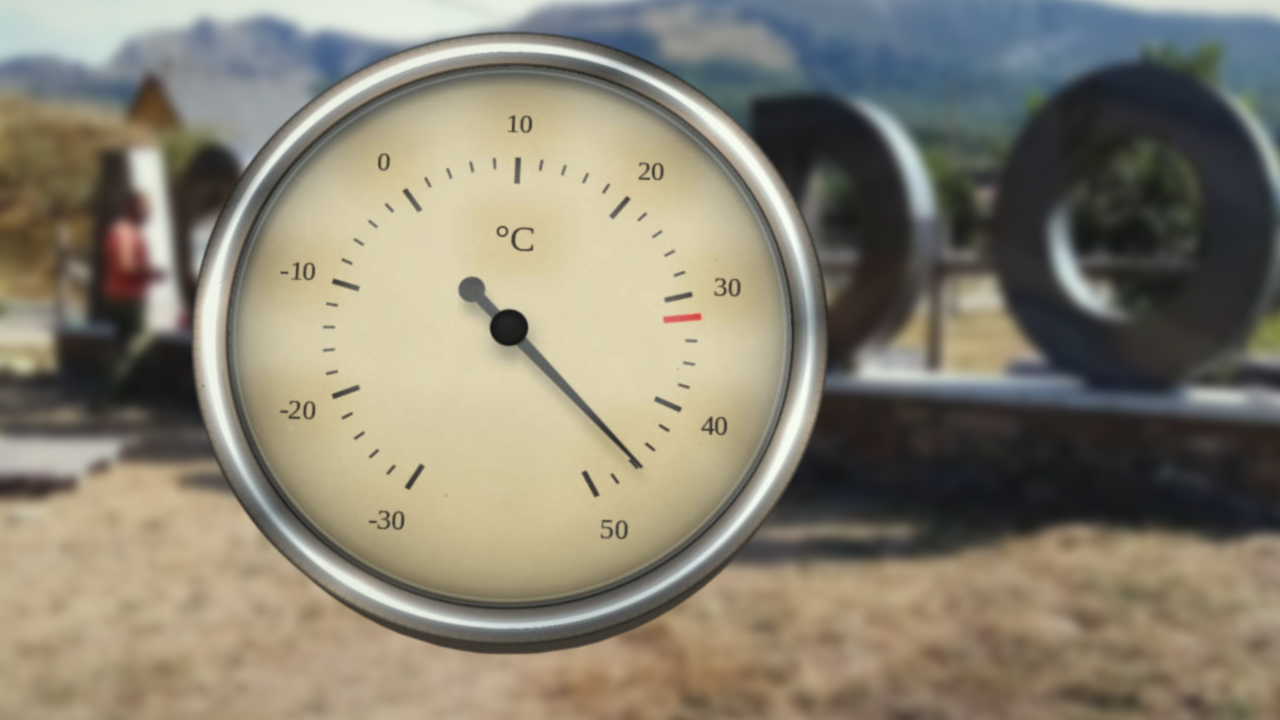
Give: 46 °C
